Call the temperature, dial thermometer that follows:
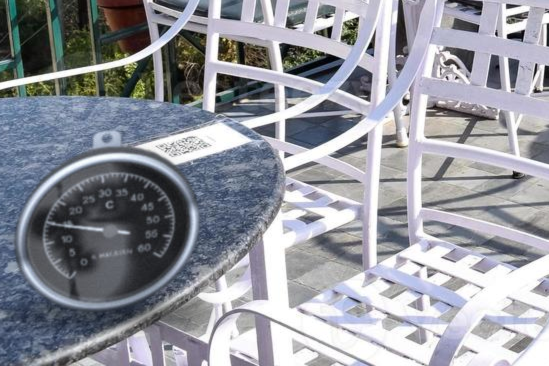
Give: 15 °C
